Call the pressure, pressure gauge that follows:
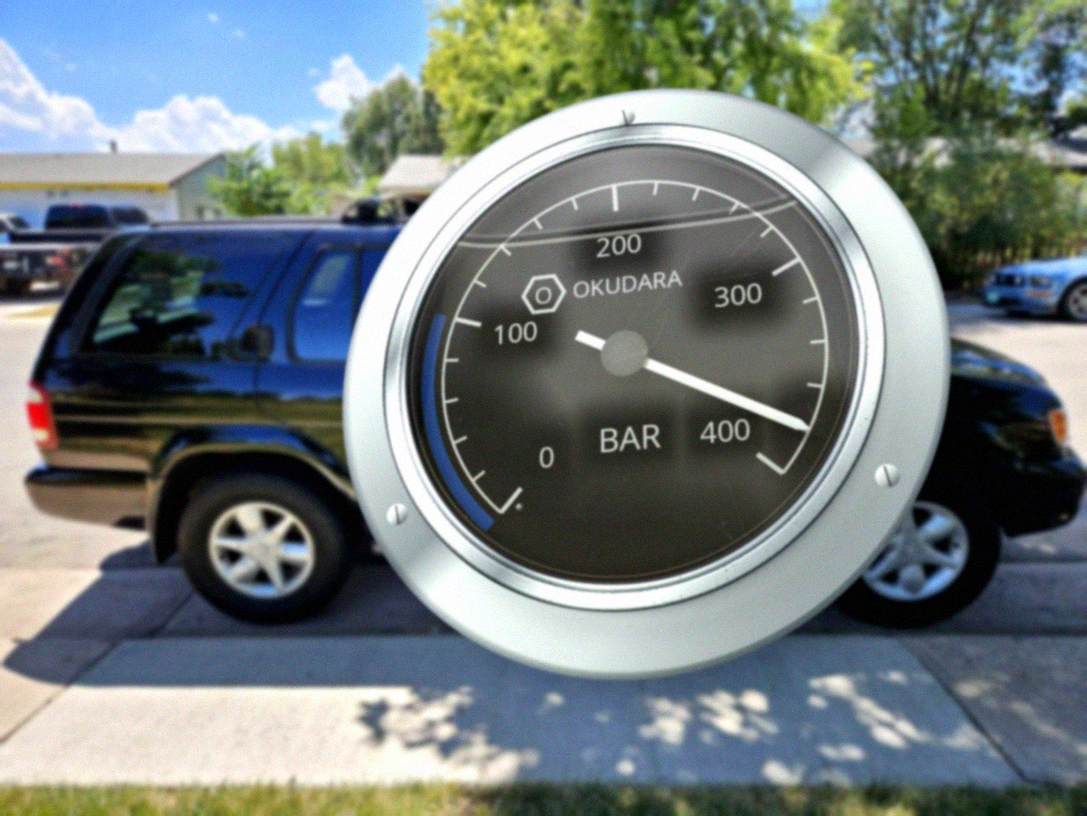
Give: 380 bar
